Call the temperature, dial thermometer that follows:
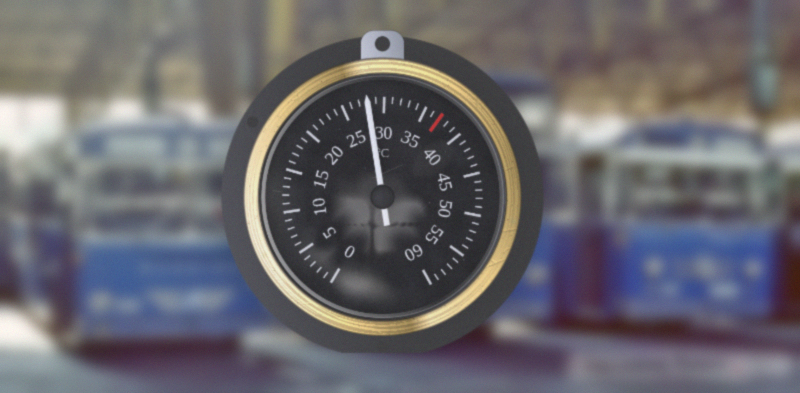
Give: 28 °C
